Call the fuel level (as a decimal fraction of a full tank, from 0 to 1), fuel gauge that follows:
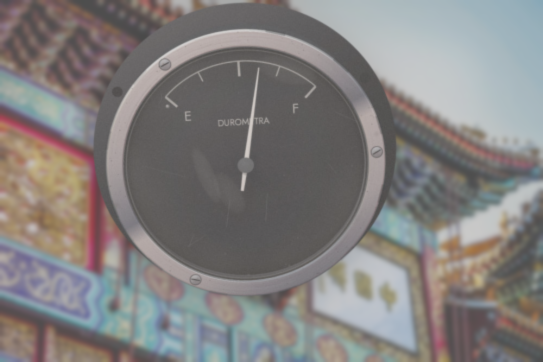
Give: 0.625
